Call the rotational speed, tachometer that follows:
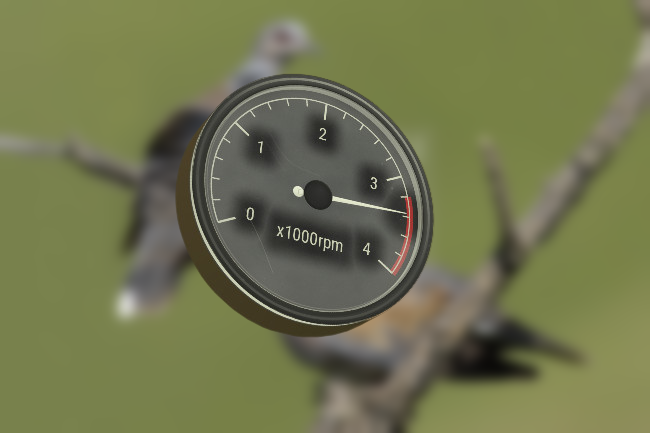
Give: 3400 rpm
